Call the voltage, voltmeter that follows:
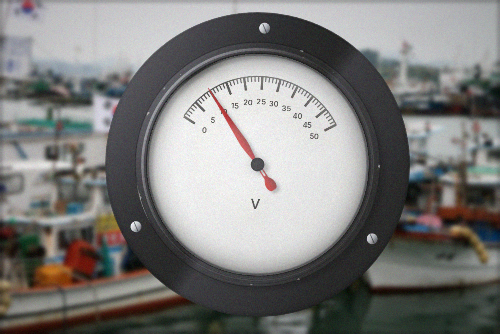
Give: 10 V
